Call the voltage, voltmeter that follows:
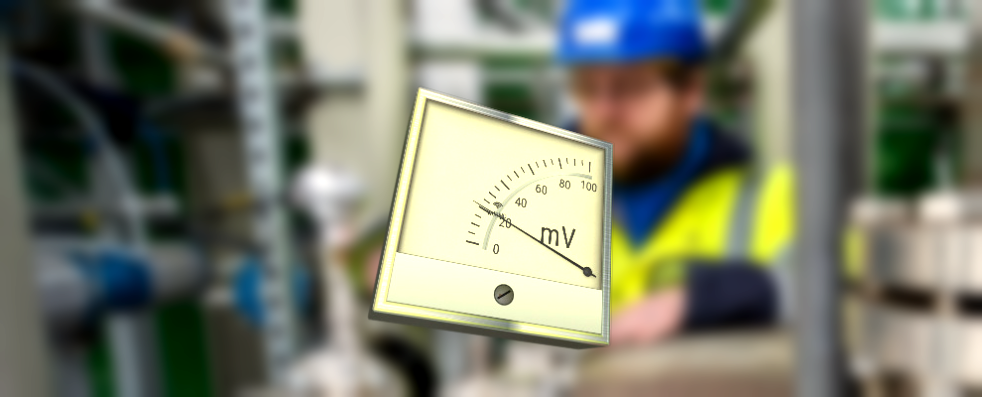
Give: 20 mV
